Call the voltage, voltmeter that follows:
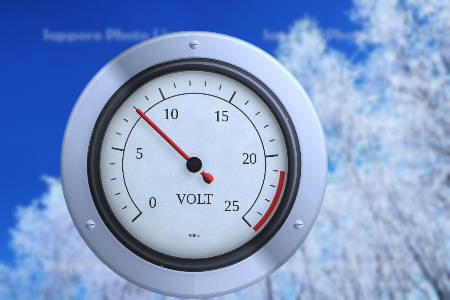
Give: 8 V
